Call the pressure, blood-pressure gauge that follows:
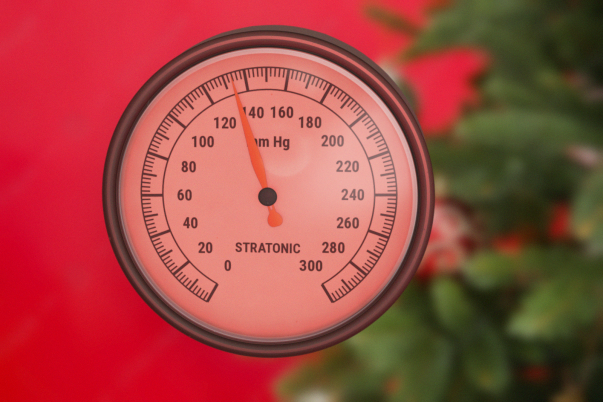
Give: 134 mmHg
